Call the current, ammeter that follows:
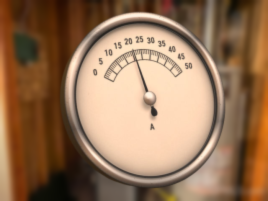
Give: 20 A
